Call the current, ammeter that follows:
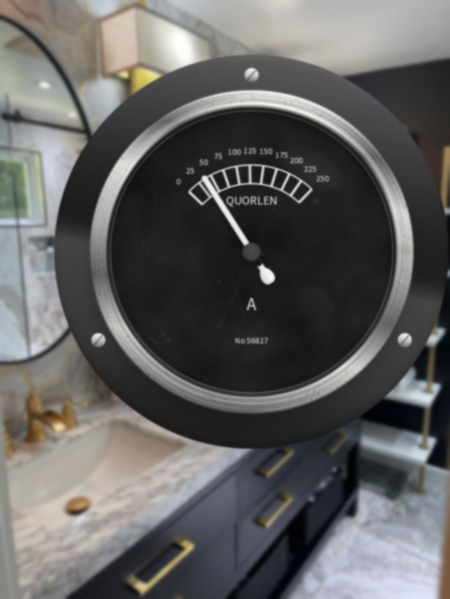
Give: 37.5 A
